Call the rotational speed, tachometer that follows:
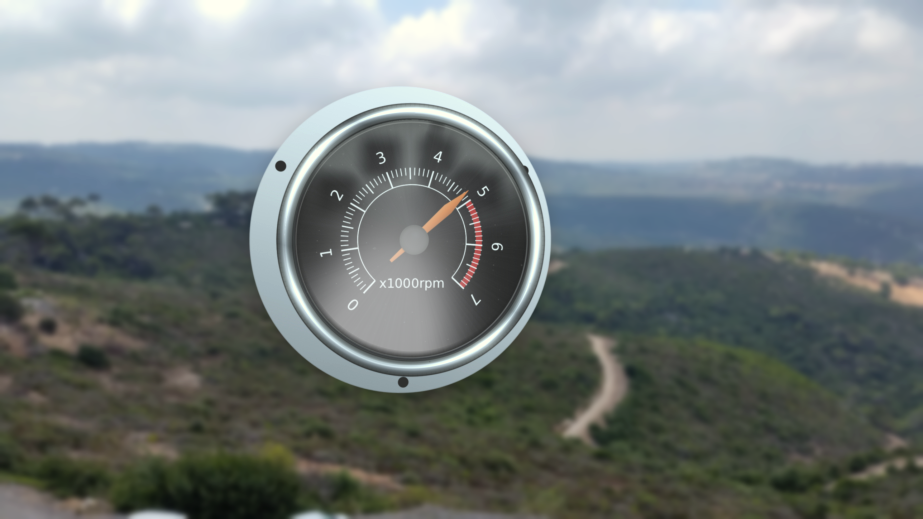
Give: 4800 rpm
